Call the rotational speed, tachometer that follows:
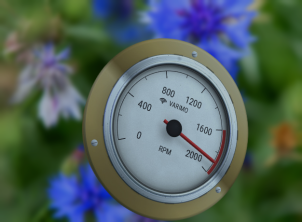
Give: 1900 rpm
